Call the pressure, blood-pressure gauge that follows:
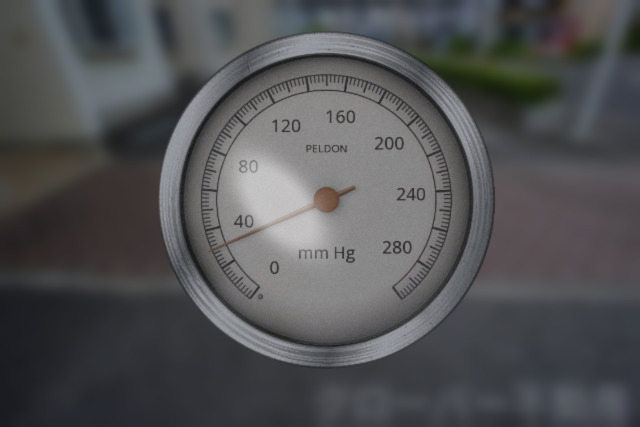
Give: 30 mmHg
